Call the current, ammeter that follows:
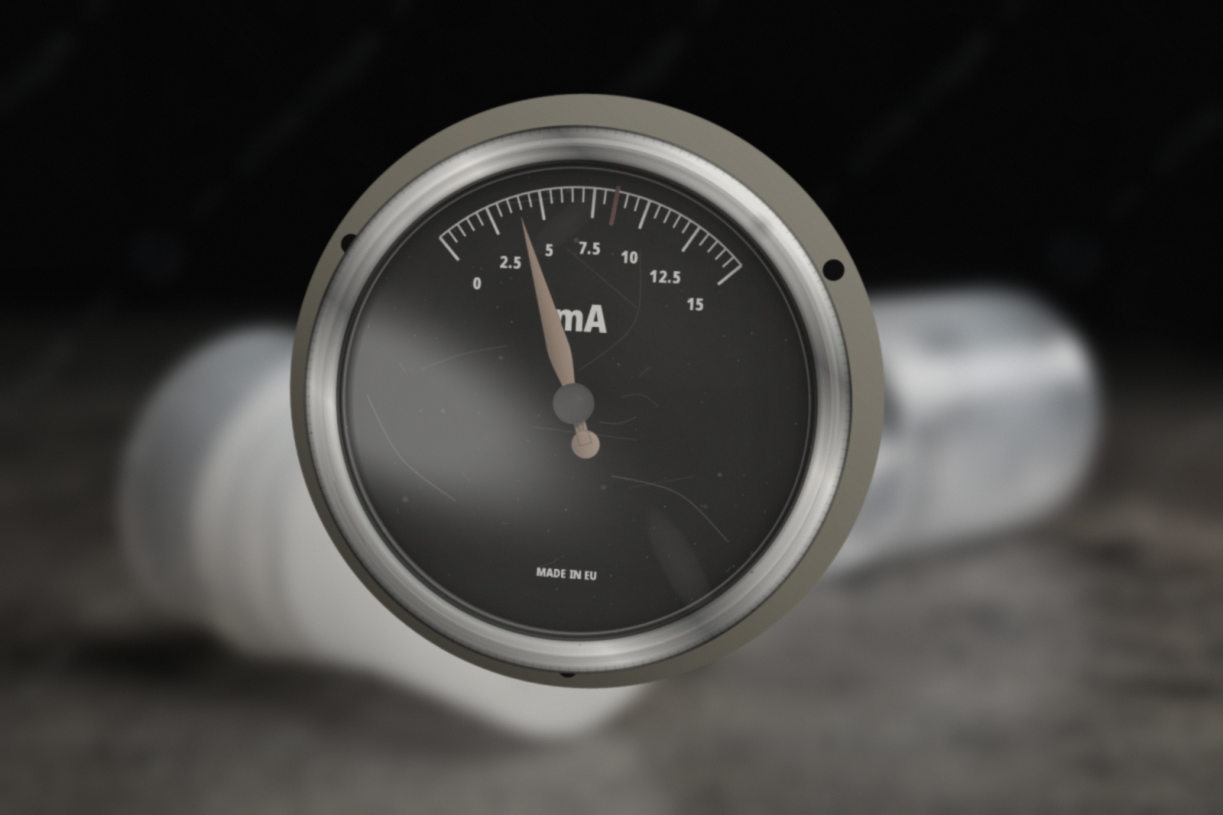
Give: 4 mA
